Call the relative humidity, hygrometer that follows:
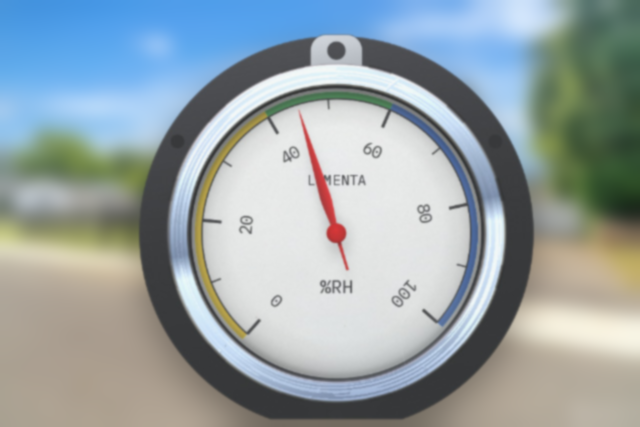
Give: 45 %
